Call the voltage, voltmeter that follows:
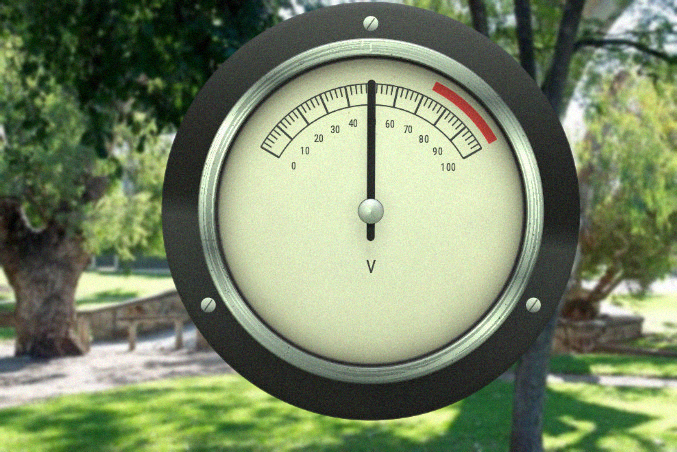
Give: 50 V
